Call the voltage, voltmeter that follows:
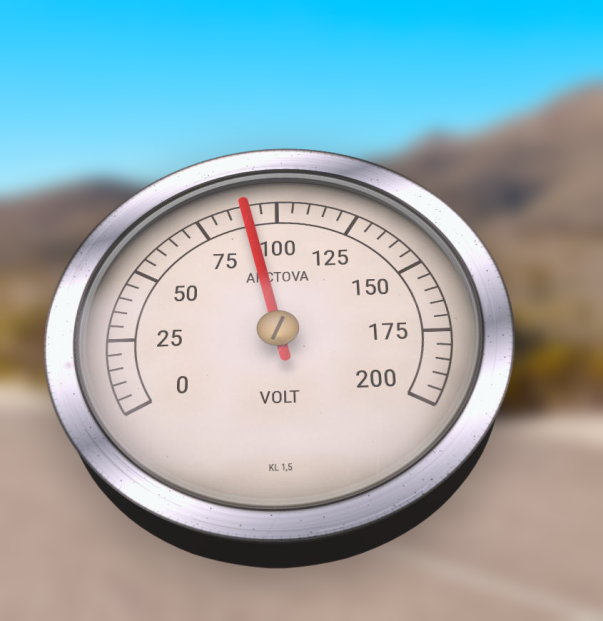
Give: 90 V
